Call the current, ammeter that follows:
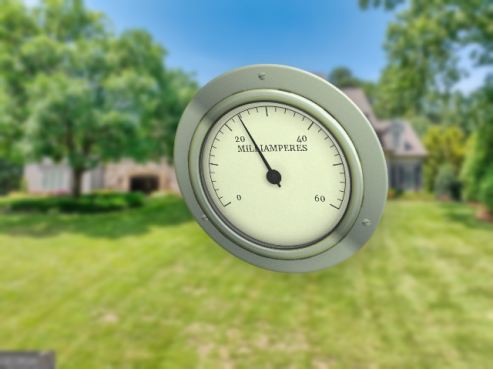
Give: 24 mA
